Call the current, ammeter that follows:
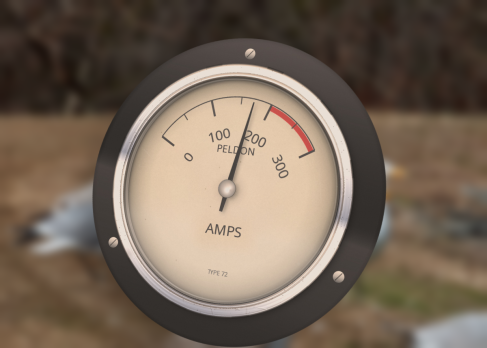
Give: 175 A
